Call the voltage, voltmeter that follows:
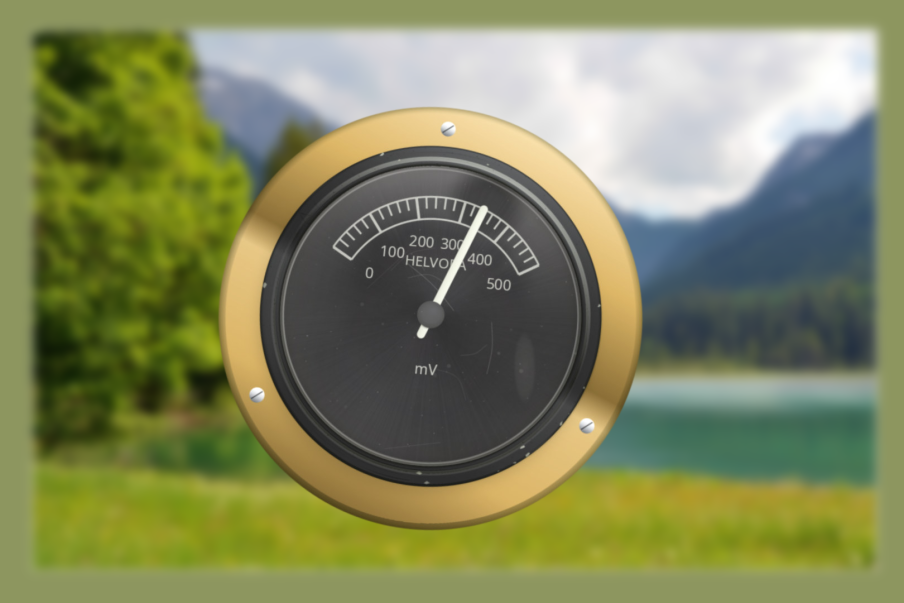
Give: 340 mV
